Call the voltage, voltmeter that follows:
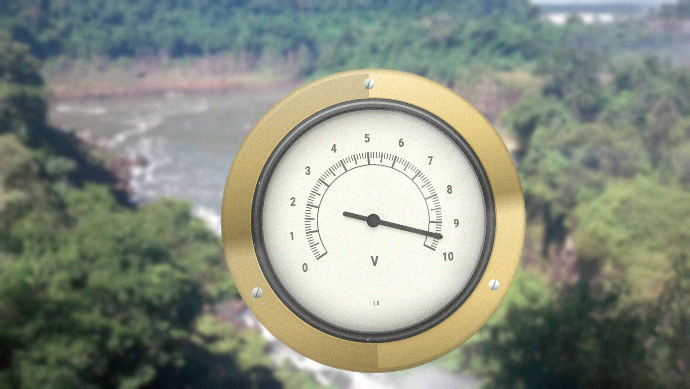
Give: 9.5 V
